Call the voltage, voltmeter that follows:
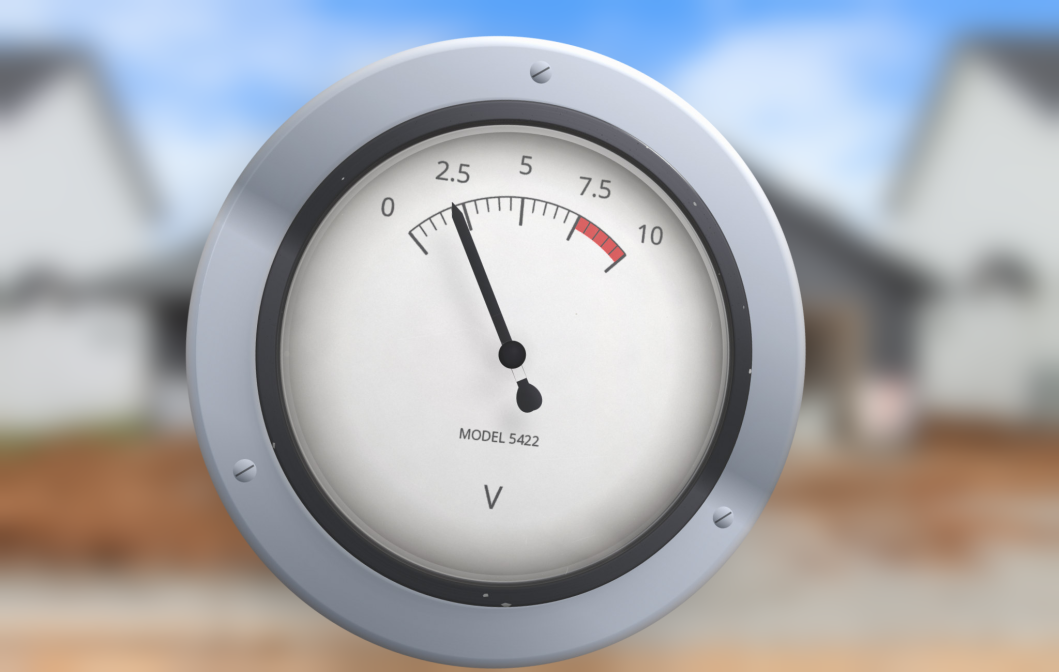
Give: 2 V
